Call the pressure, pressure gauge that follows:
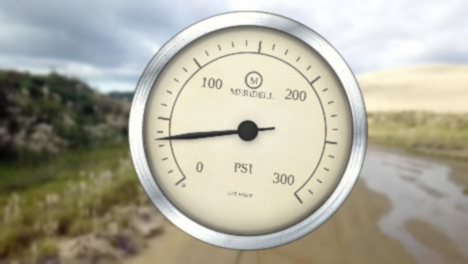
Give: 35 psi
